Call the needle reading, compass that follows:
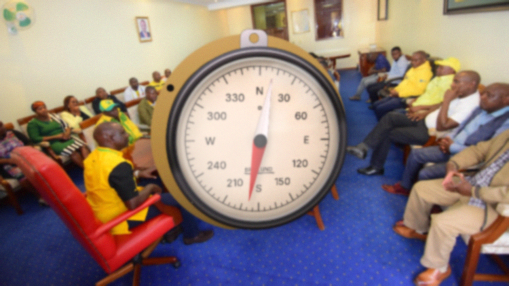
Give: 190 °
